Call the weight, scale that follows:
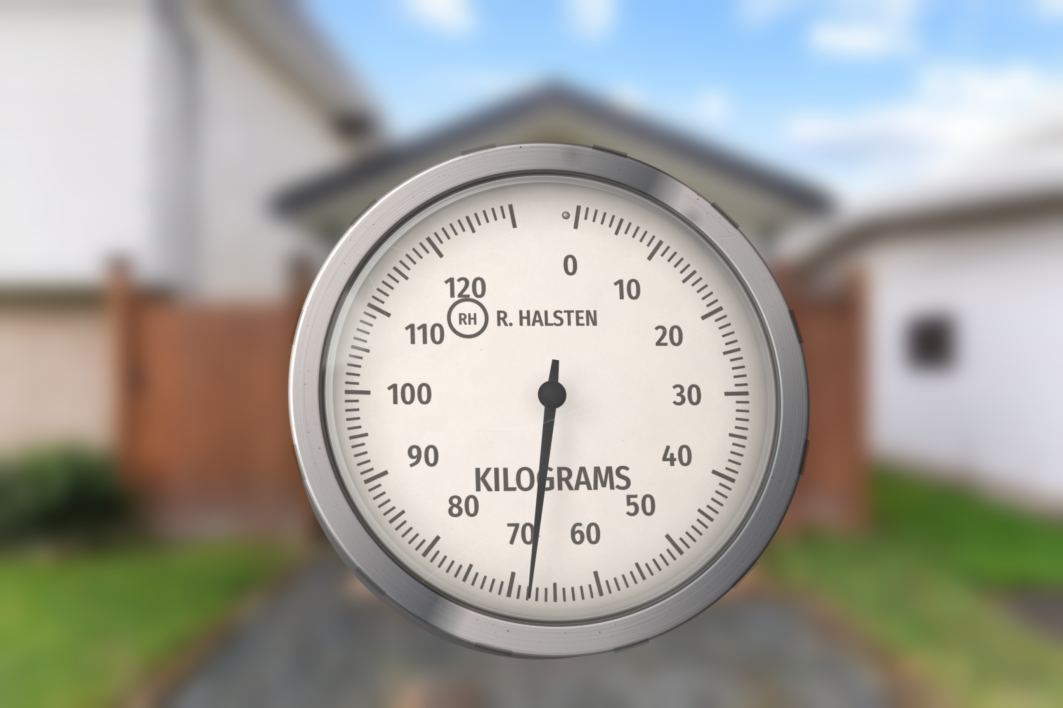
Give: 68 kg
